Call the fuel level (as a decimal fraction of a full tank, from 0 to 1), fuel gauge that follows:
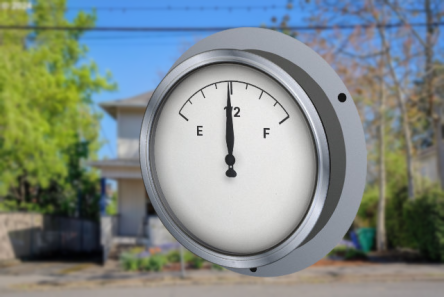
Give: 0.5
